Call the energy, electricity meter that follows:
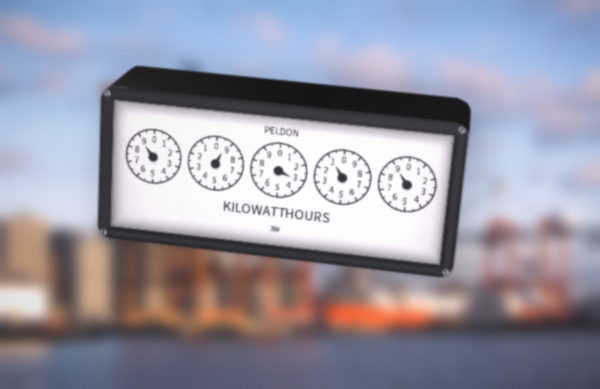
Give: 89309 kWh
